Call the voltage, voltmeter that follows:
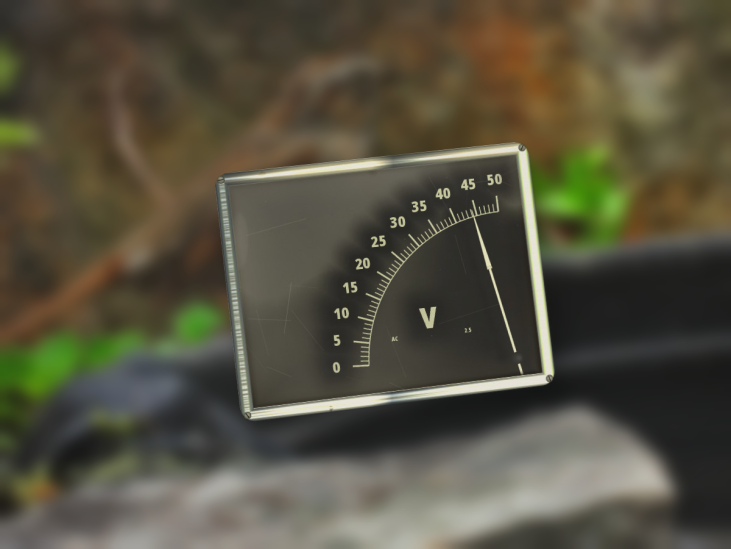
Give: 44 V
